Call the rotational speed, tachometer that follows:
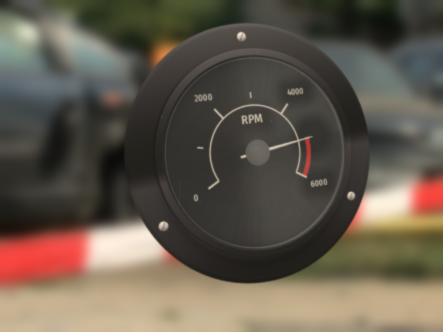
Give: 5000 rpm
